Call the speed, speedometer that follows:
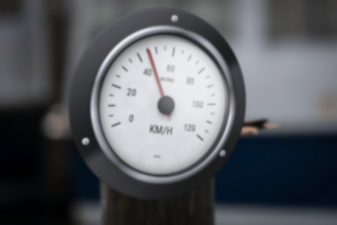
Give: 45 km/h
